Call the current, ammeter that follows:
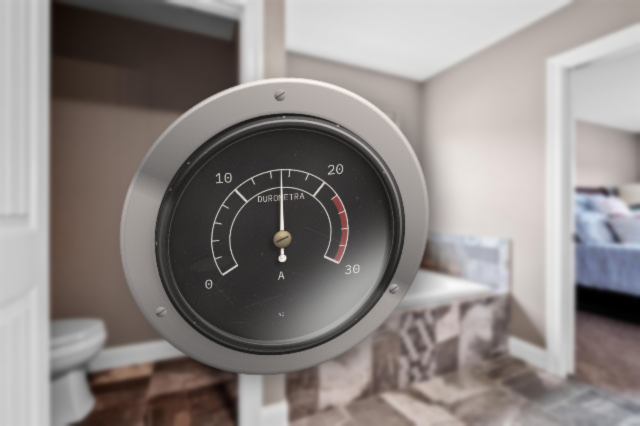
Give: 15 A
